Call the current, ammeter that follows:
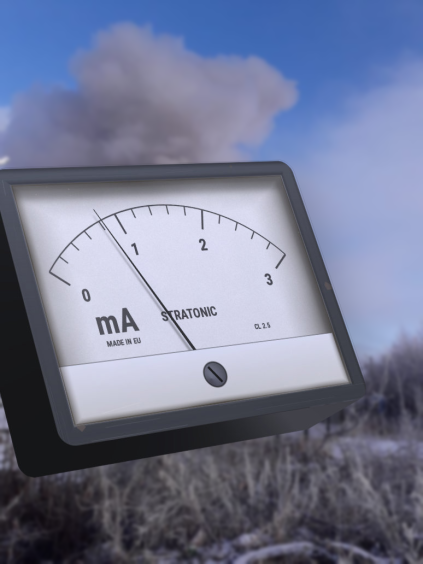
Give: 0.8 mA
